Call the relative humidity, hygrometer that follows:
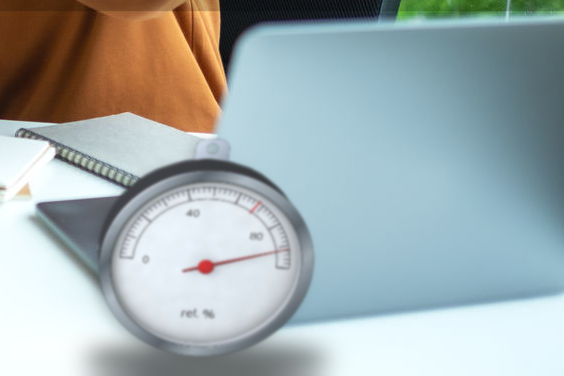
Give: 90 %
